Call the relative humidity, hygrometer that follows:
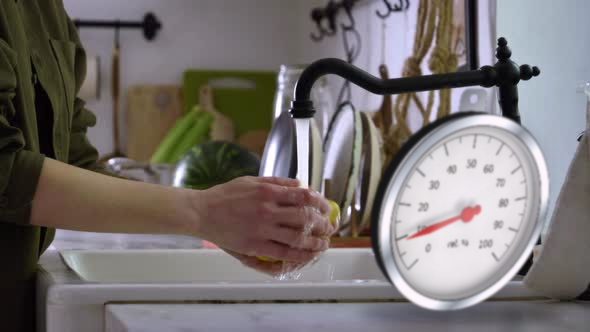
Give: 10 %
